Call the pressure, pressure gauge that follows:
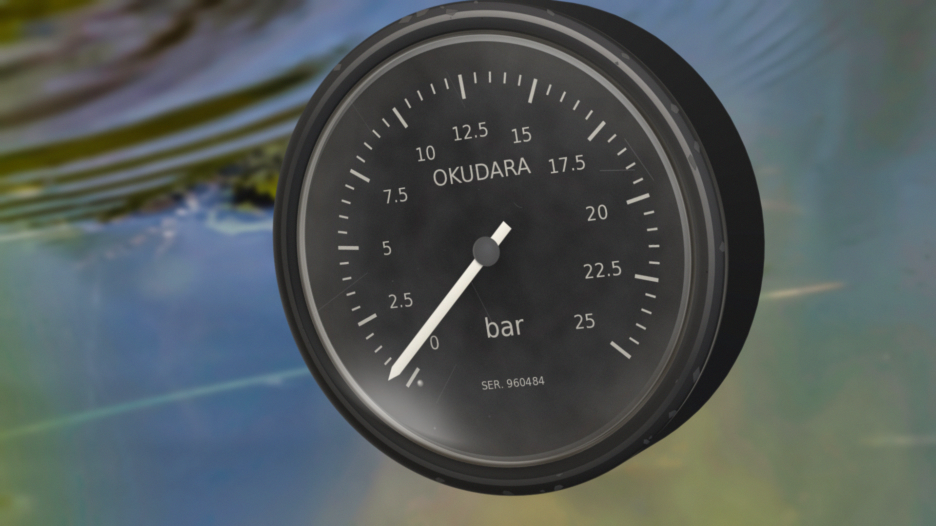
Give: 0.5 bar
